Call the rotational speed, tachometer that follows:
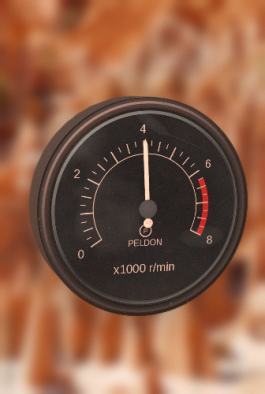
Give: 4000 rpm
